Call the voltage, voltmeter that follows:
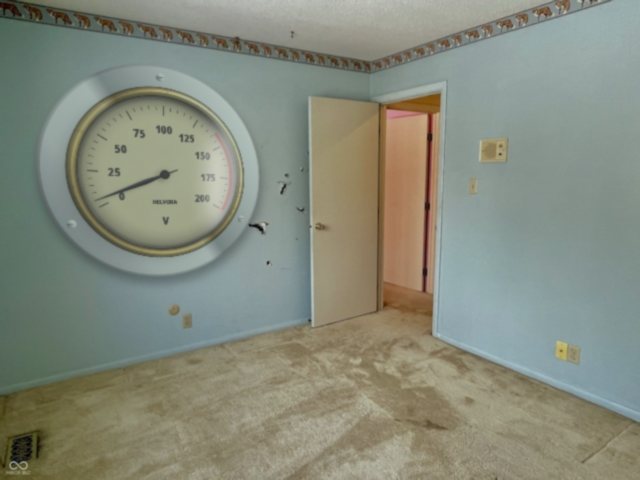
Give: 5 V
